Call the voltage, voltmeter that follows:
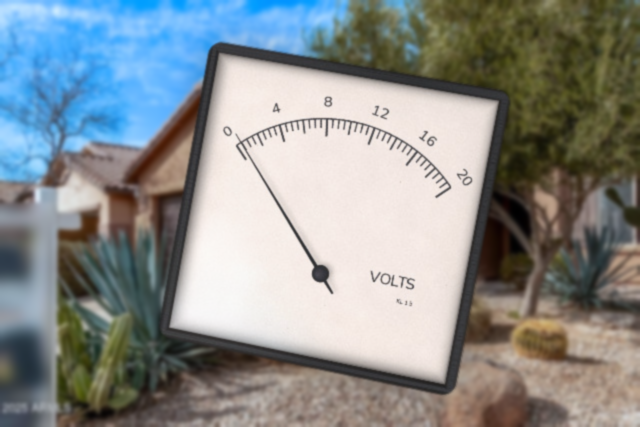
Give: 0.5 V
